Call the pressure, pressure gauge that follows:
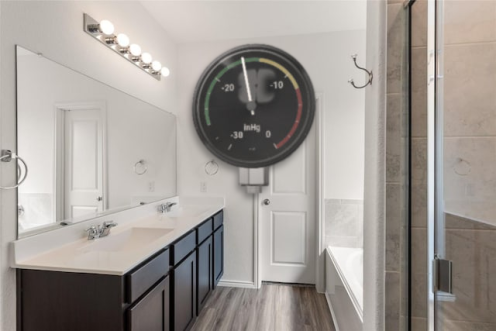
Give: -16 inHg
